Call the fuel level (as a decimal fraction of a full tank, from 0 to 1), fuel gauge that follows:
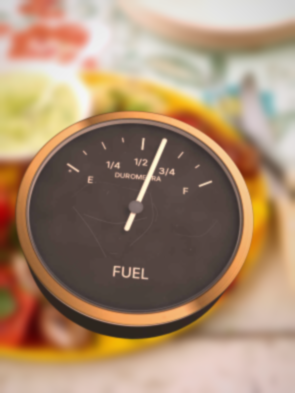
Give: 0.625
